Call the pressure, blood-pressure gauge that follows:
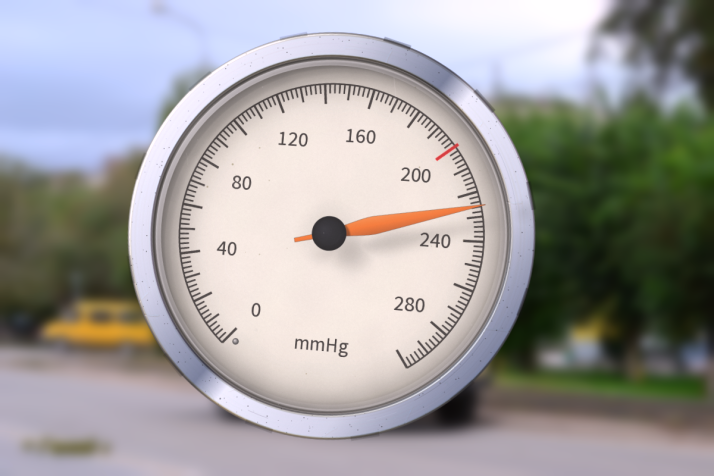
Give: 226 mmHg
